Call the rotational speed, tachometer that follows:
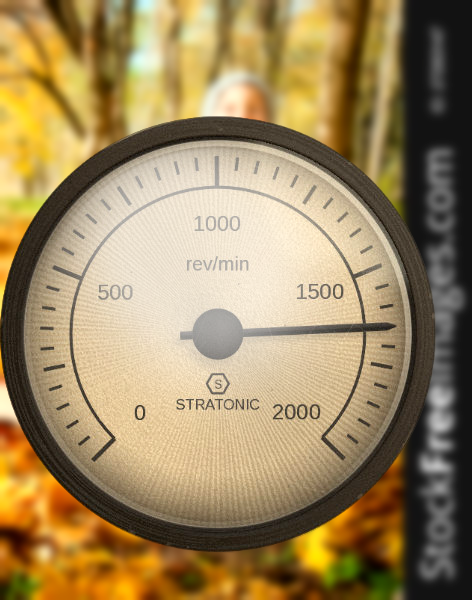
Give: 1650 rpm
